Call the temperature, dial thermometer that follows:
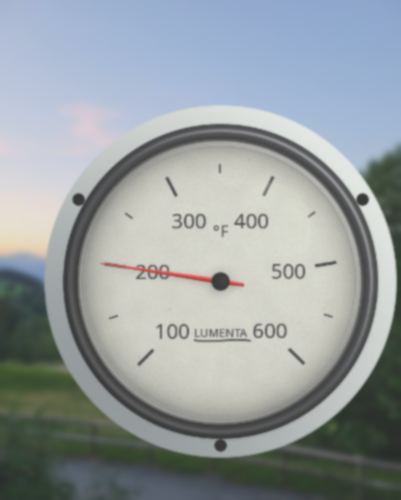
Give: 200 °F
